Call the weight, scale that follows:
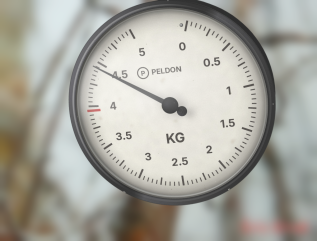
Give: 4.45 kg
